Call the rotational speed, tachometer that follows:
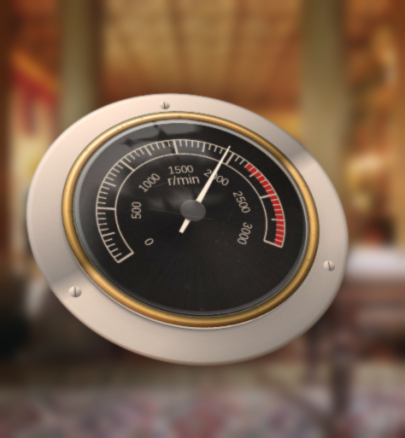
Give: 1950 rpm
